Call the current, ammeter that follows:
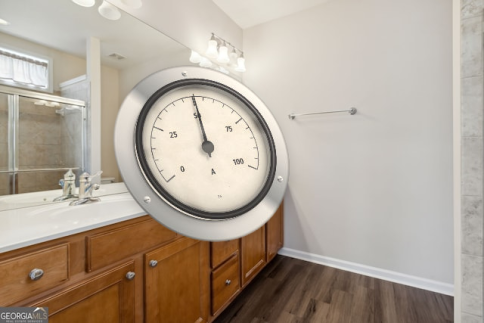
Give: 50 A
